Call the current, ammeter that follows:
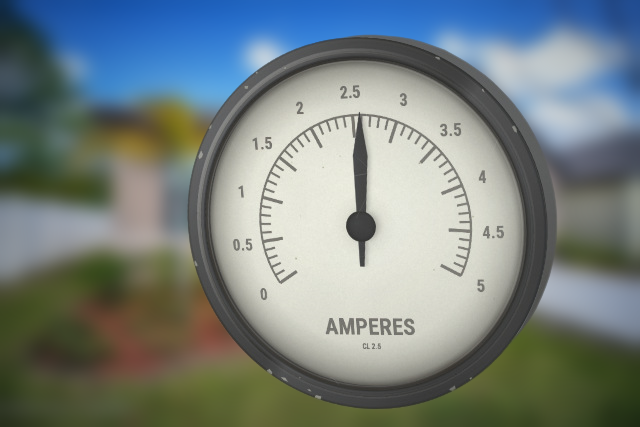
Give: 2.6 A
